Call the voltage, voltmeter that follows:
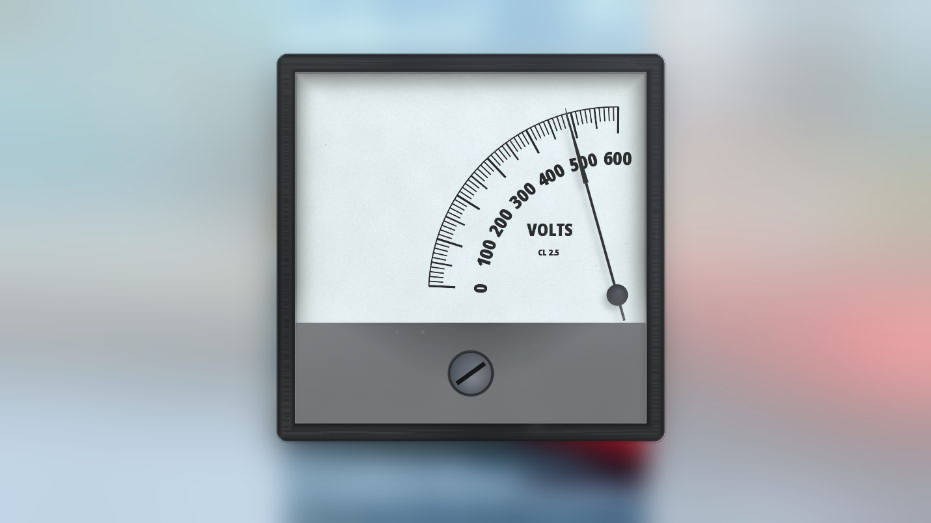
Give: 490 V
